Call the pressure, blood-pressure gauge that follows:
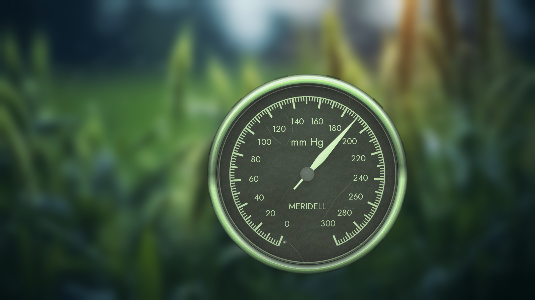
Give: 190 mmHg
